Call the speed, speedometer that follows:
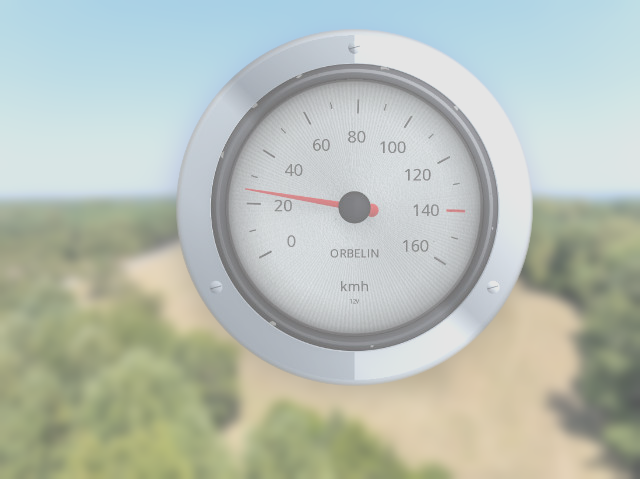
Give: 25 km/h
